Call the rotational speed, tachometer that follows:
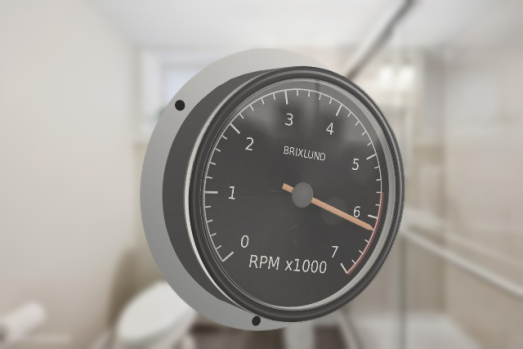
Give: 6200 rpm
